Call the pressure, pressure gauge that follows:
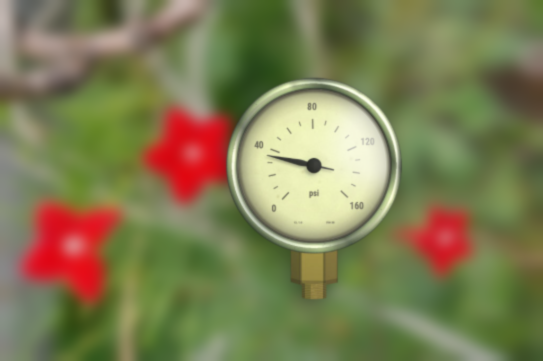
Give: 35 psi
